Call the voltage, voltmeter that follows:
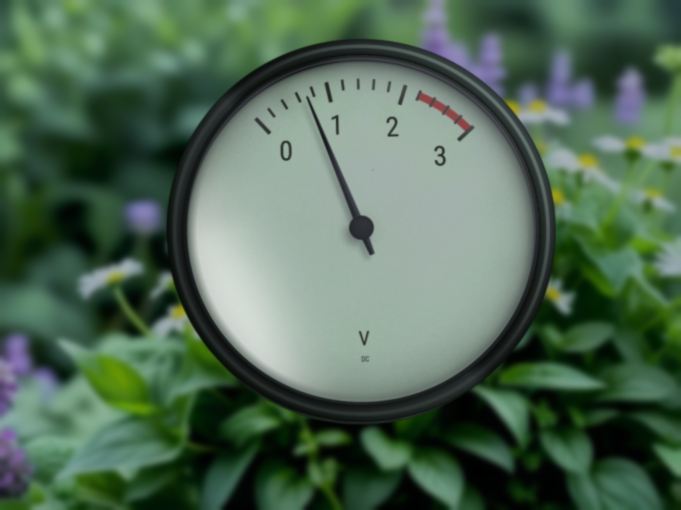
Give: 0.7 V
